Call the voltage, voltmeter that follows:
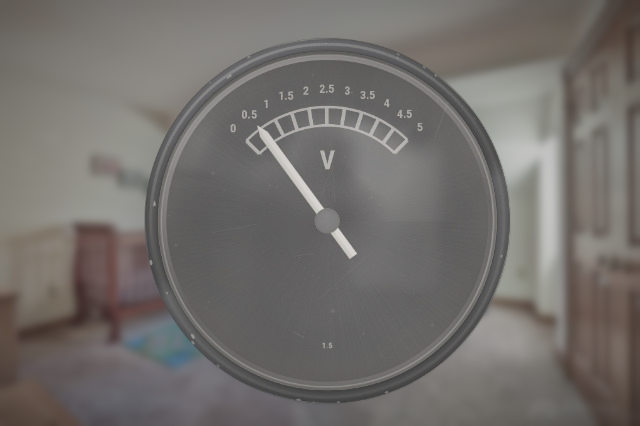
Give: 0.5 V
